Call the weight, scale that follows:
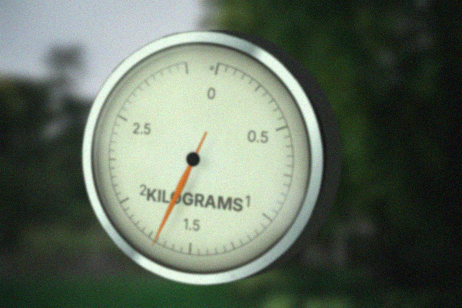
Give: 1.7 kg
